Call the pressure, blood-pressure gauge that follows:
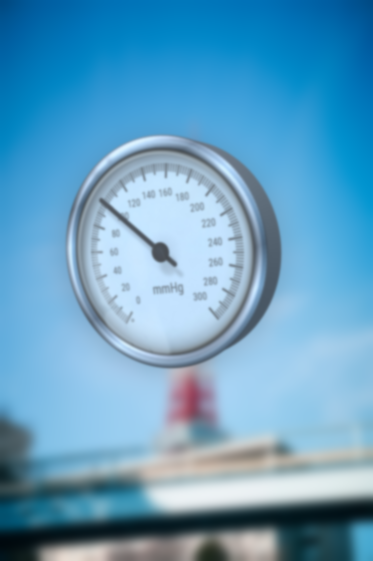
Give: 100 mmHg
